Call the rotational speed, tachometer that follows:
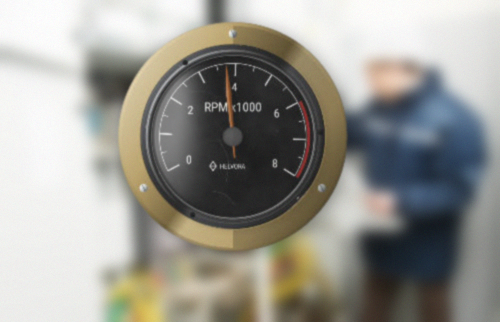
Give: 3750 rpm
